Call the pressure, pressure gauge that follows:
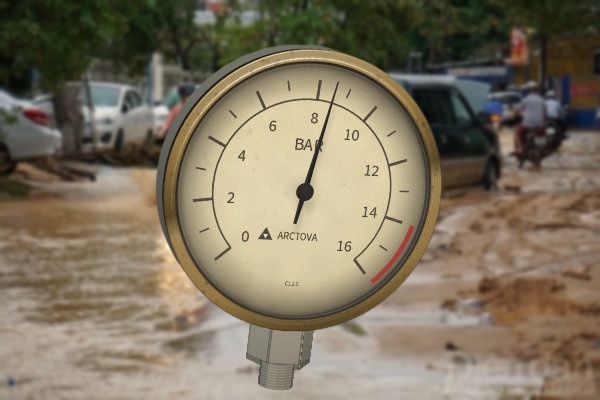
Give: 8.5 bar
